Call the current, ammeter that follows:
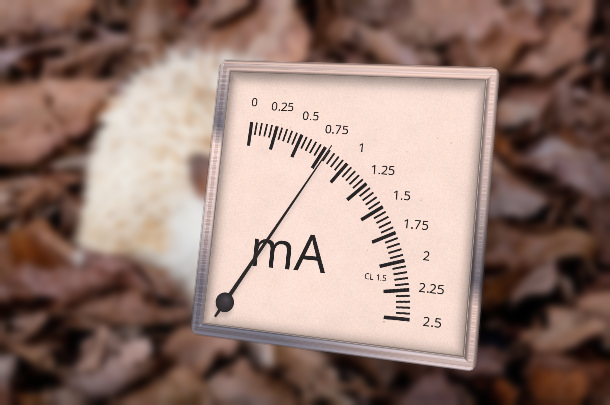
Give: 0.8 mA
